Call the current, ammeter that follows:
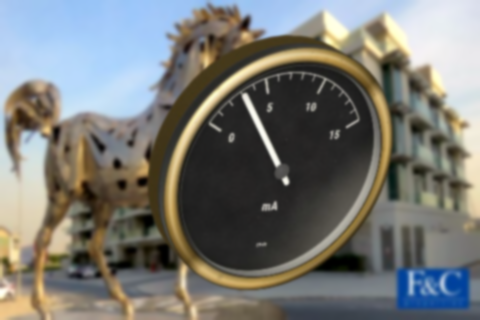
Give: 3 mA
